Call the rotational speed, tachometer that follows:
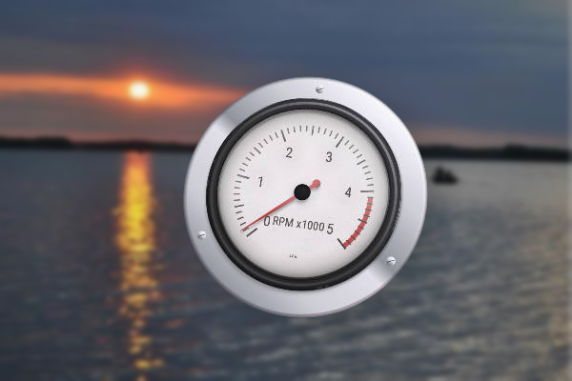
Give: 100 rpm
